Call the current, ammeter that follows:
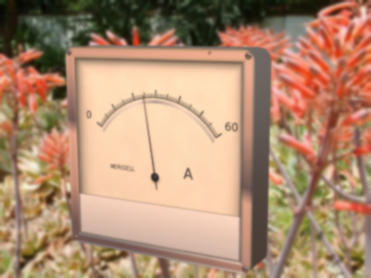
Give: 25 A
